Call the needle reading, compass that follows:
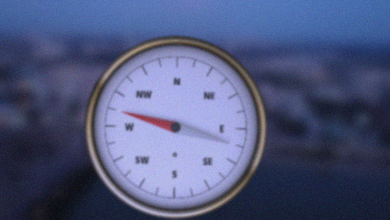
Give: 285 °
